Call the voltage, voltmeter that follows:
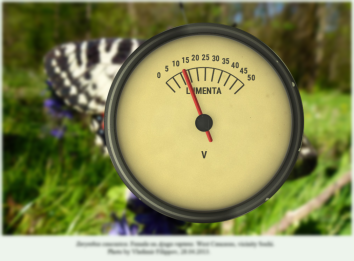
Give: 12.5 V
